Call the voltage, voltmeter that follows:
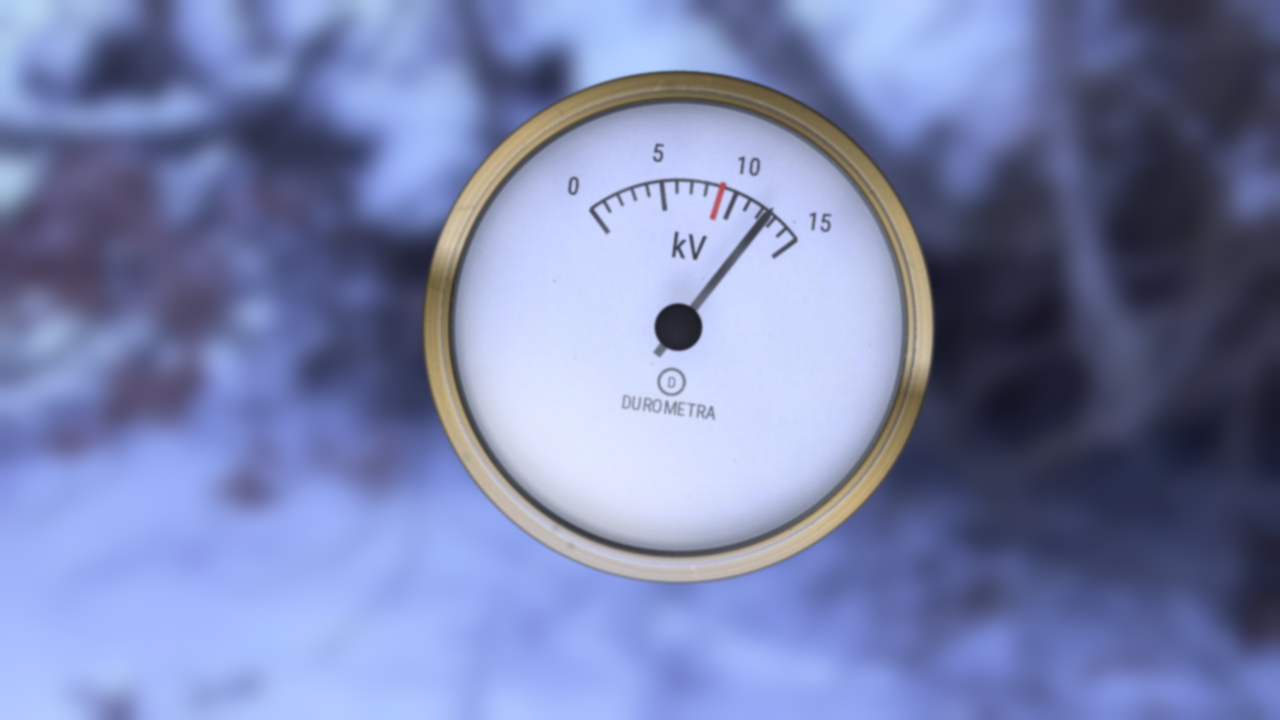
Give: 12.5 kV
